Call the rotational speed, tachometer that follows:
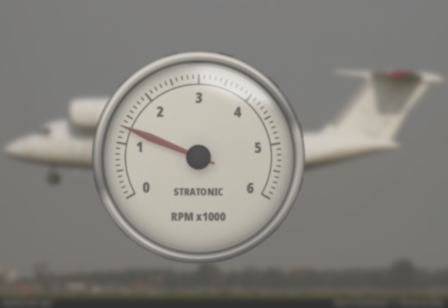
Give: 1300 rpm
